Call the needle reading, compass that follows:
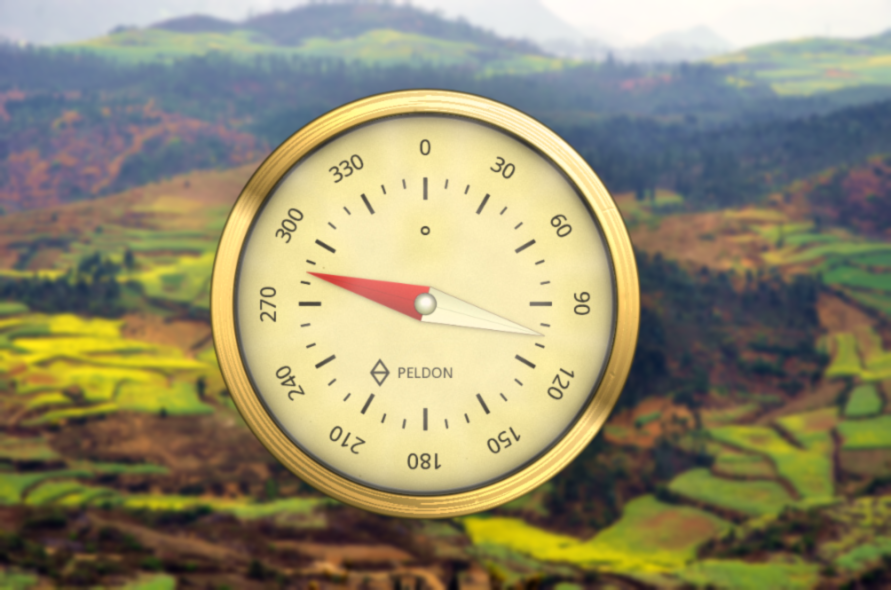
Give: 285 °
